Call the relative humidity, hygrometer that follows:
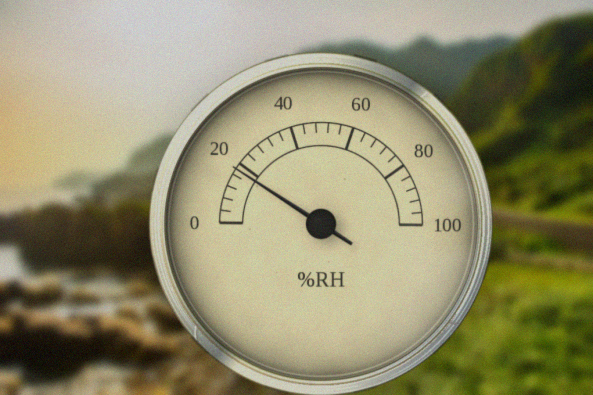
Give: 18 %
